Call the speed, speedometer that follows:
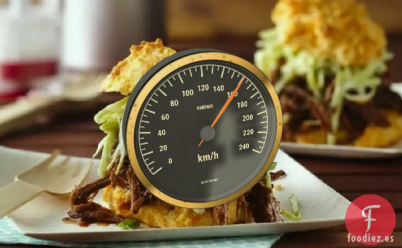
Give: 160 km/h
